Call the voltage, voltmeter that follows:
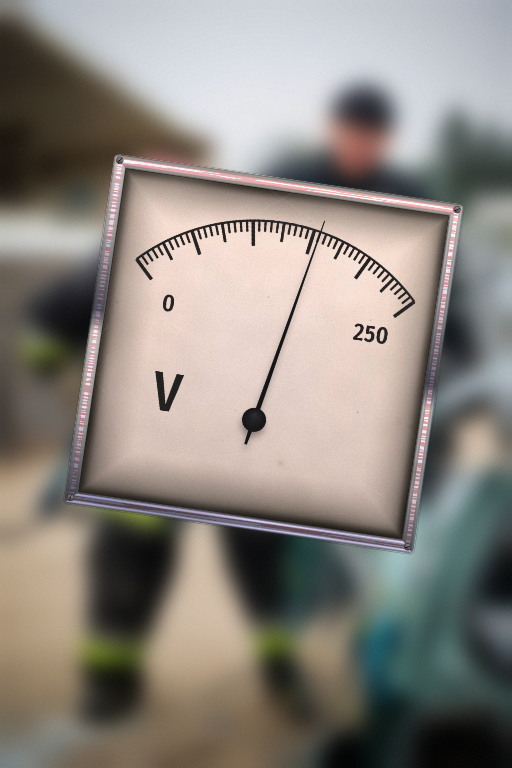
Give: 155 V
